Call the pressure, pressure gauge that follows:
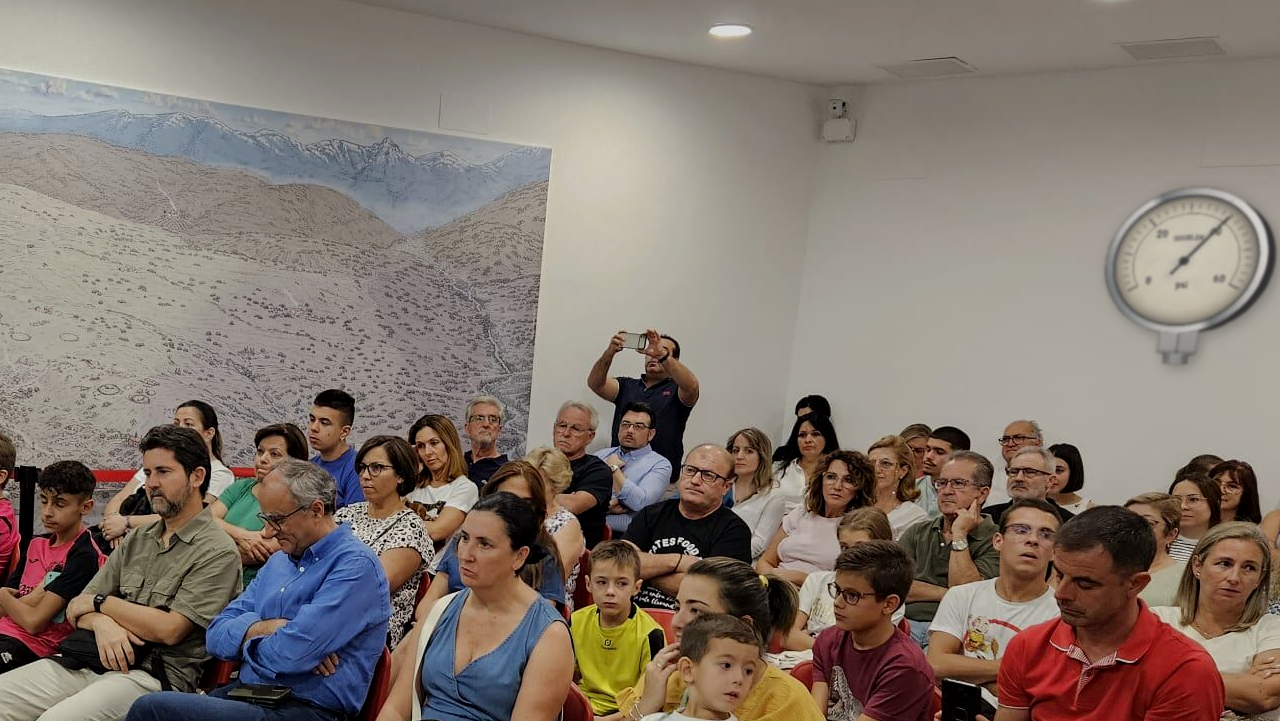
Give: 40 psi
